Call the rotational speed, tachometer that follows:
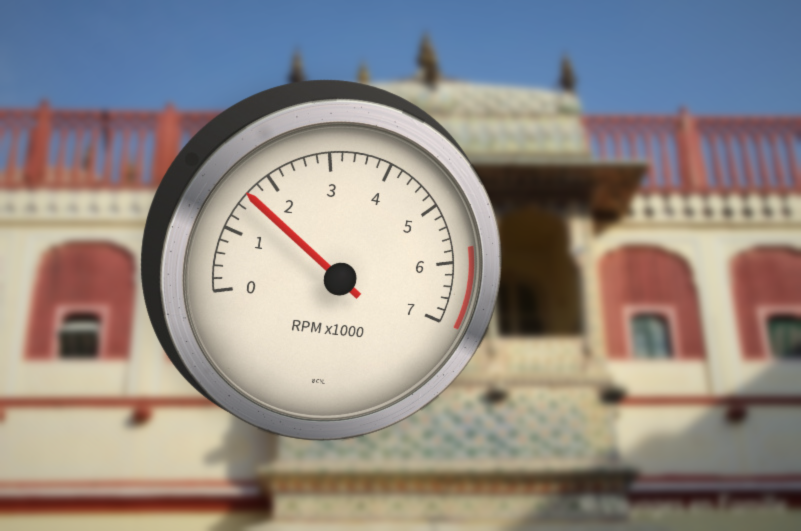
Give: 1600 rpm
